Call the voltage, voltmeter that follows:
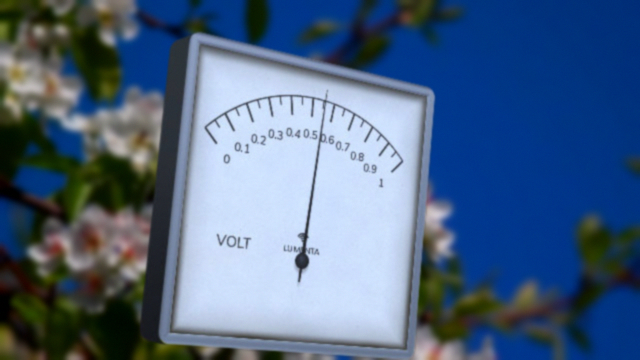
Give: 0.55 V
